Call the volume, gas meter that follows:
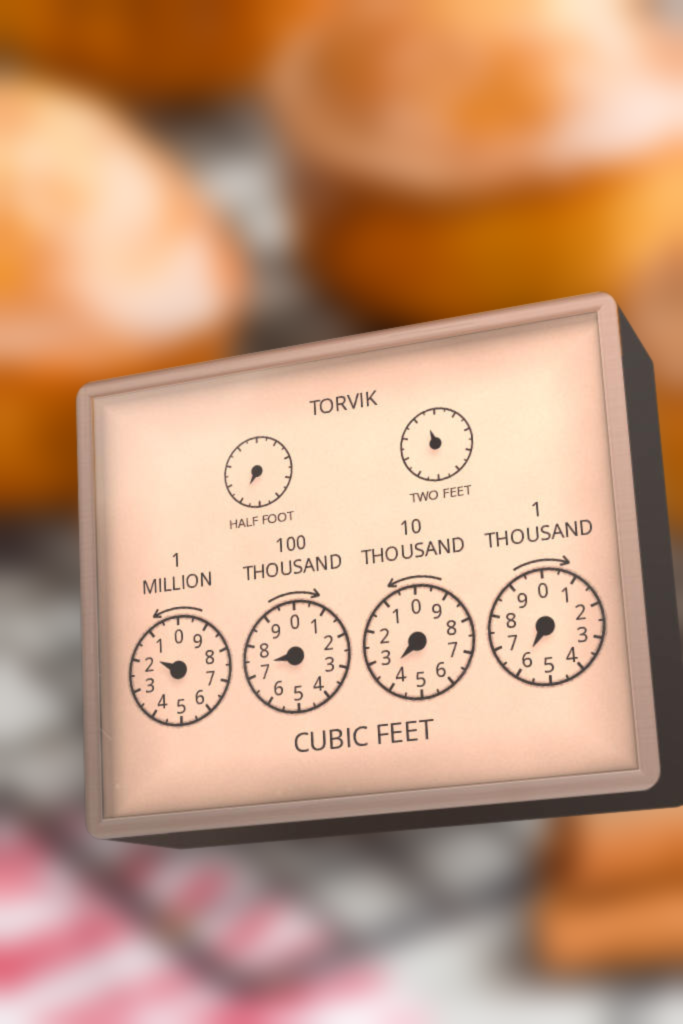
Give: 173600 ft³
